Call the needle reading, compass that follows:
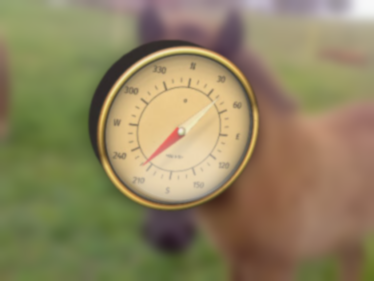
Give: 220 °
